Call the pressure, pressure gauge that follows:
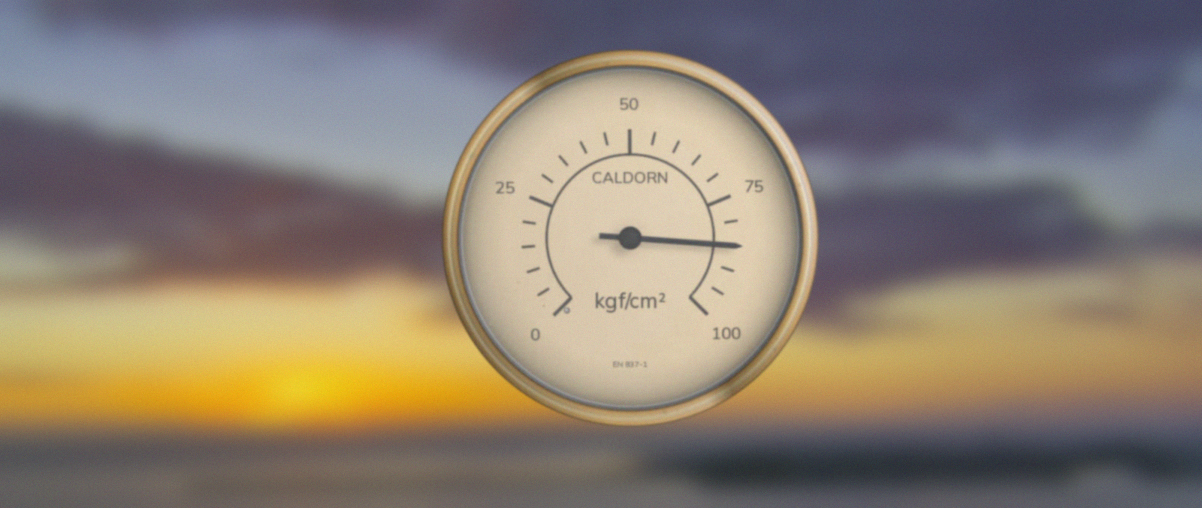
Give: 85 kg/cm²
